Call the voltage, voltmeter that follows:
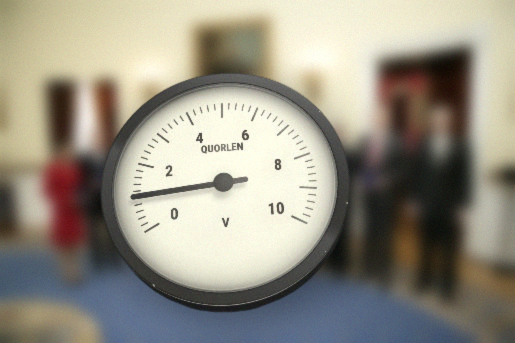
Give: 1 V
